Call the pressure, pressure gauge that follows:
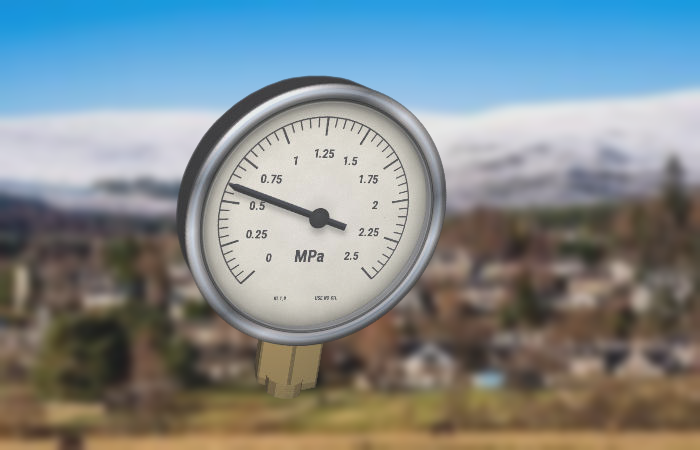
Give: 0.6 MPa
